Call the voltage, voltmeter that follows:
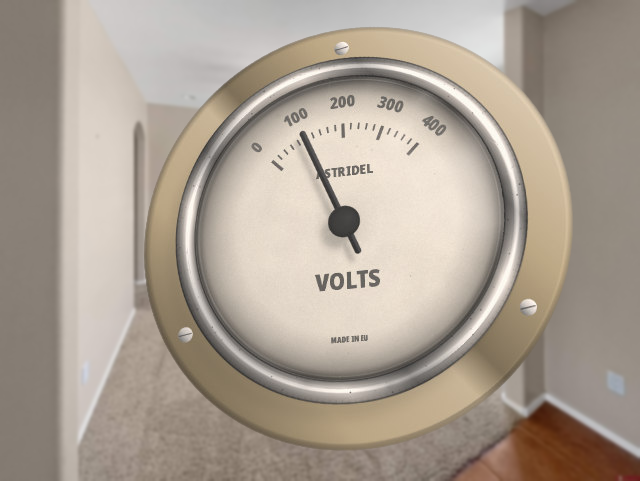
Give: 100 V
